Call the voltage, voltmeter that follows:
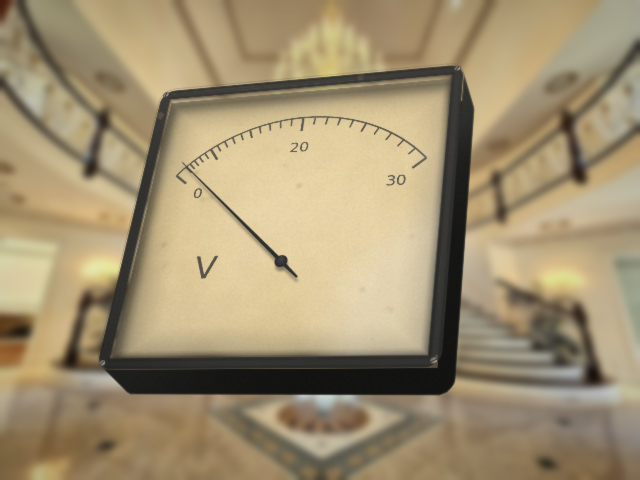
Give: 5 V
